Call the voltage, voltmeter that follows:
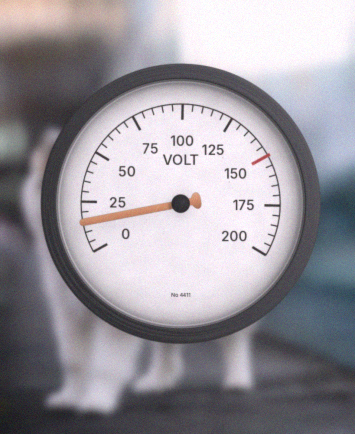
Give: 15 V
